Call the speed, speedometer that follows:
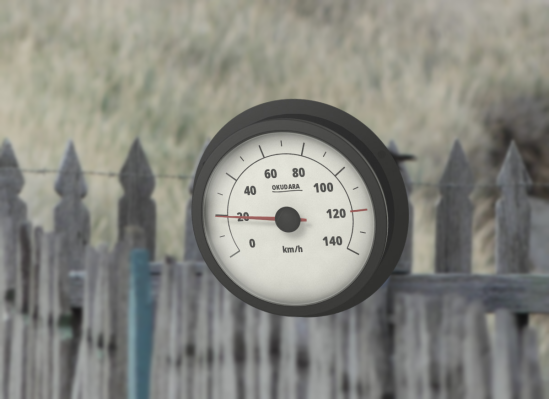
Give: 20 km/h
